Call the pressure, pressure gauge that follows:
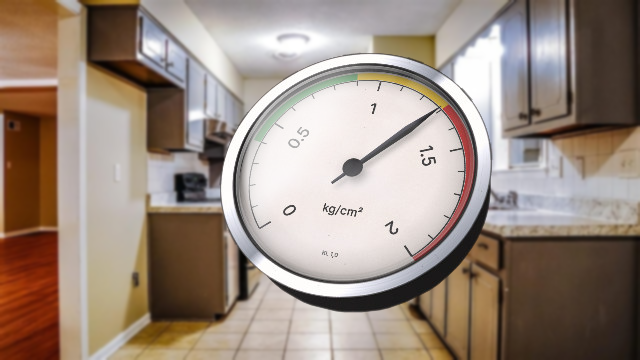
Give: 1.3 kg/cm²
